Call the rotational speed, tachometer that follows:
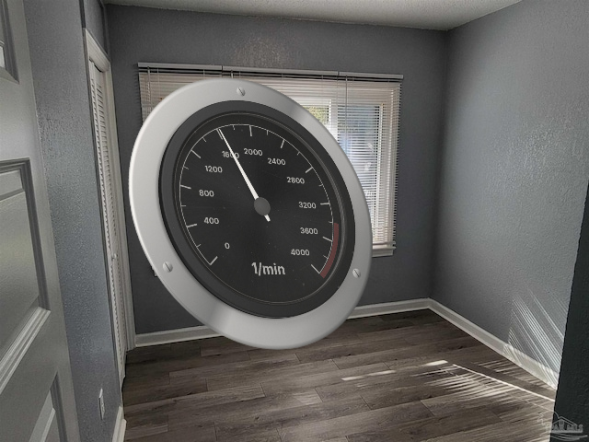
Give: 1600 rpm
